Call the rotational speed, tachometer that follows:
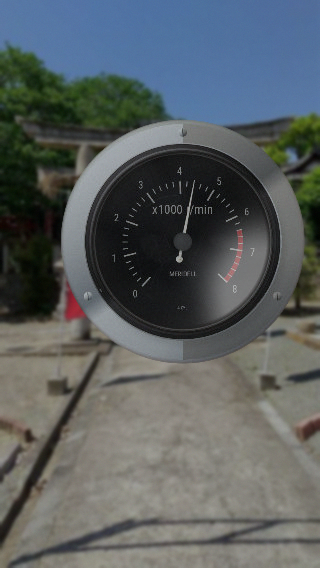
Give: 4400 rpm
